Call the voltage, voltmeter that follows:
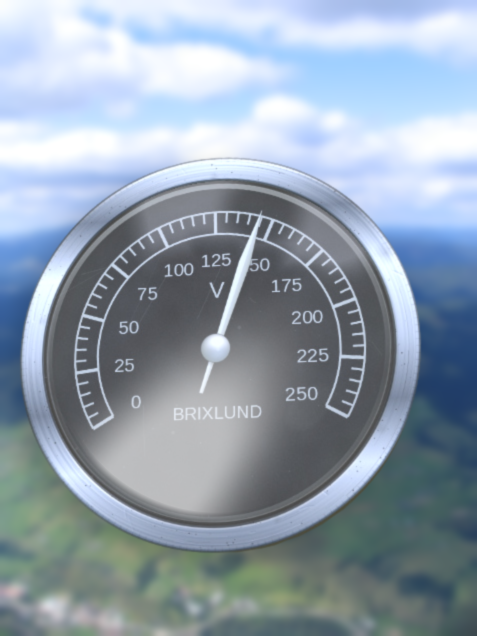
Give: 145 V
